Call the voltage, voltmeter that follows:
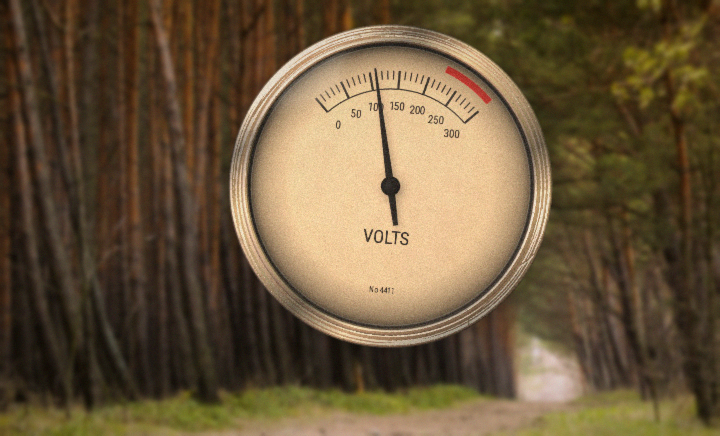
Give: 110 V
